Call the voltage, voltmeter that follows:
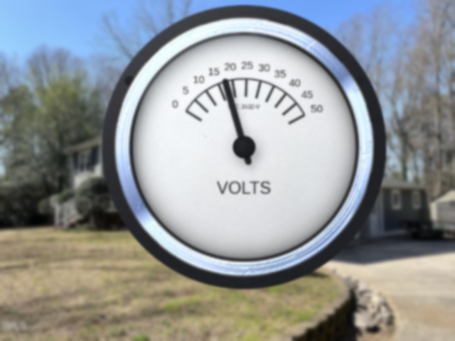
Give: 17.5 V
